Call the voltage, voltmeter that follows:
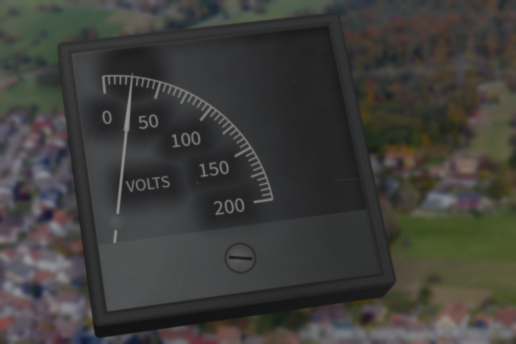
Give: 25 V
